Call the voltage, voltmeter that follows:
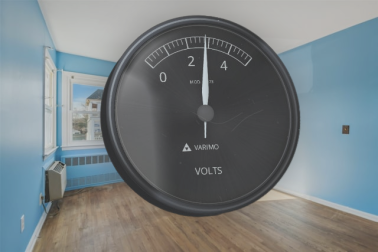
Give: 2.8 V
